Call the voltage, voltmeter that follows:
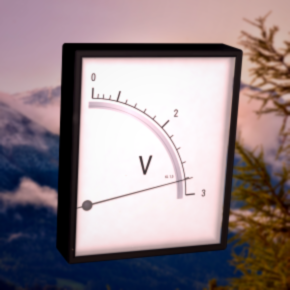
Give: 2.8 V
